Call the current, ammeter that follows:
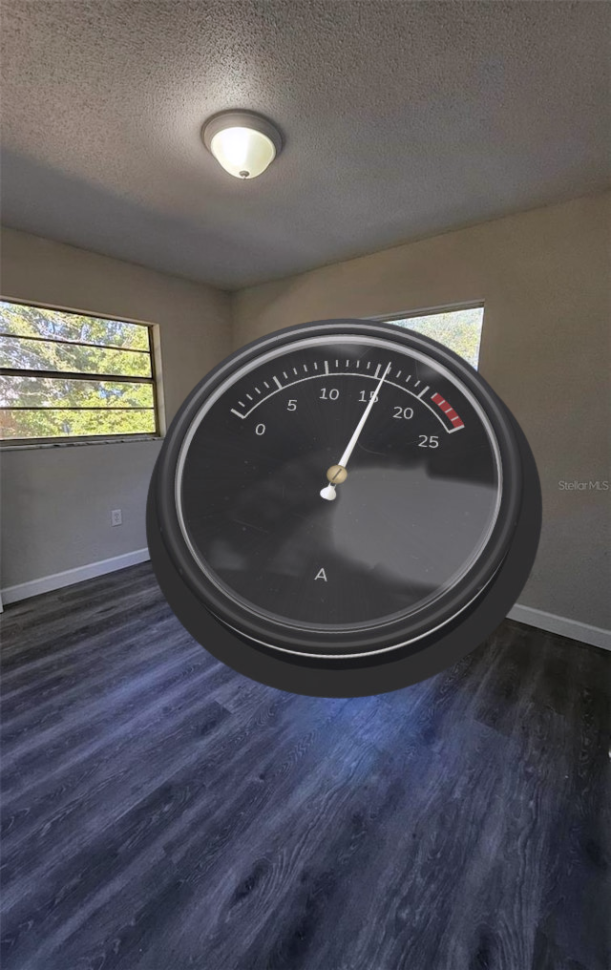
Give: 16 A
